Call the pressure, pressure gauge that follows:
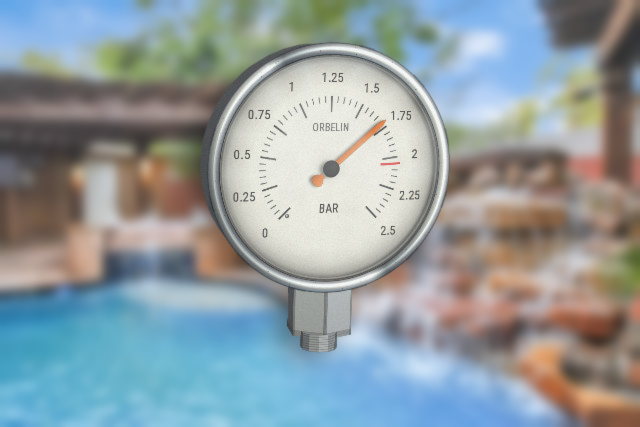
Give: 1.7 bar
